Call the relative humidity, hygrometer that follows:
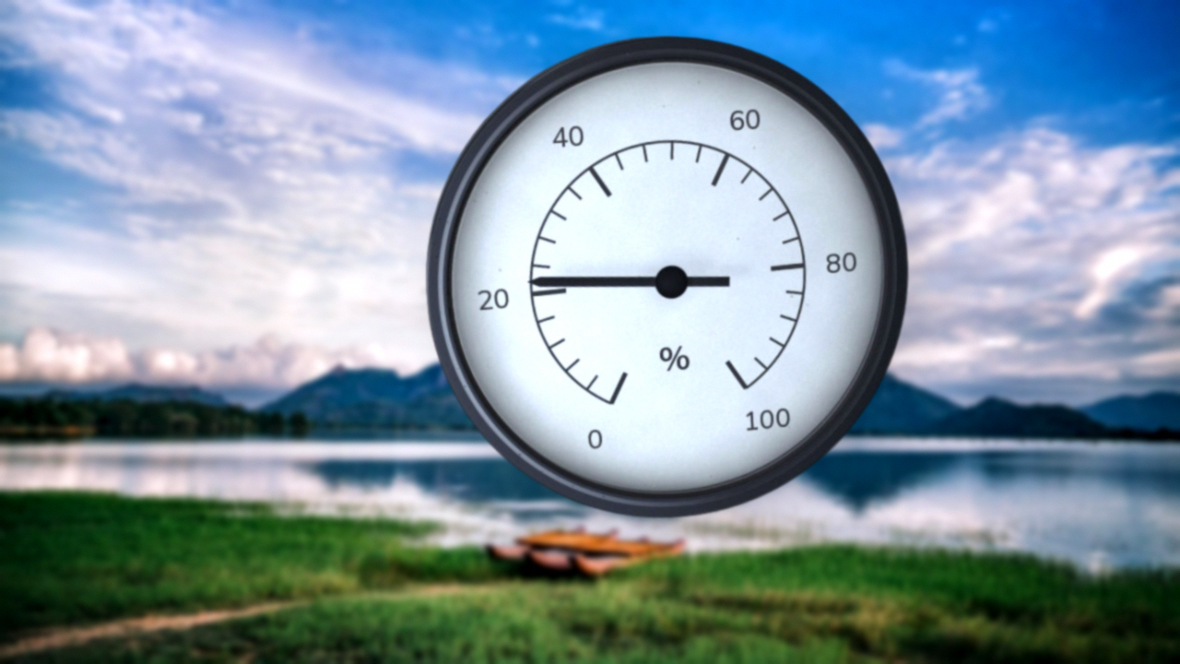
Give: 22 %
